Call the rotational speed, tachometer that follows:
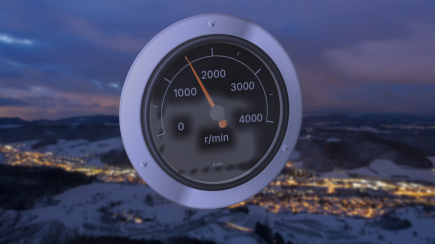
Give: 1500 rpm
